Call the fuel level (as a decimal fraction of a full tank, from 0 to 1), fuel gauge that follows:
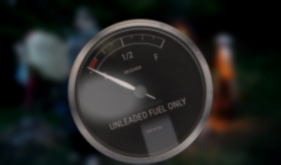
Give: 0
